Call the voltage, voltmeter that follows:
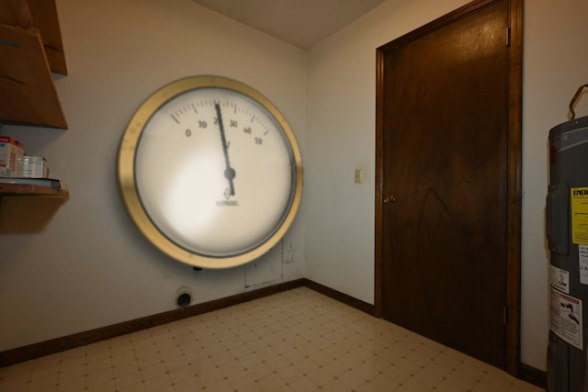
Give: 20 V
